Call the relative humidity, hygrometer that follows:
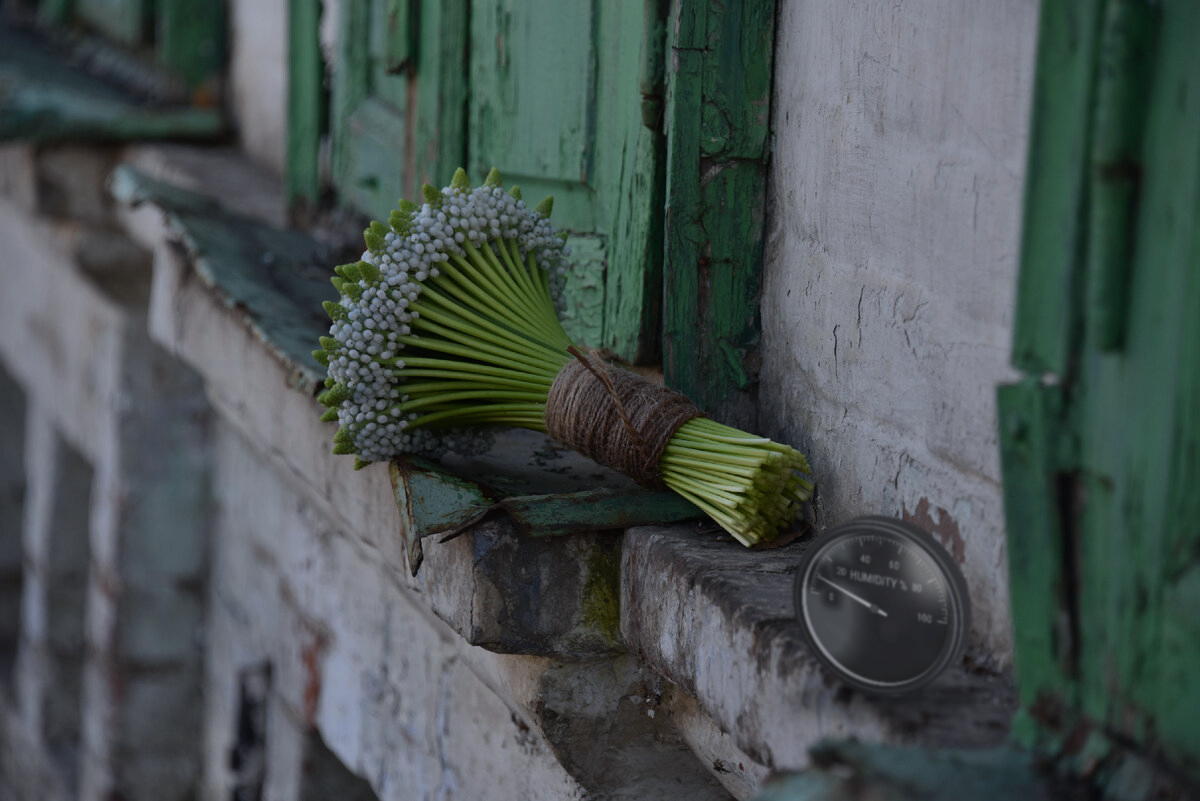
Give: 10 %
